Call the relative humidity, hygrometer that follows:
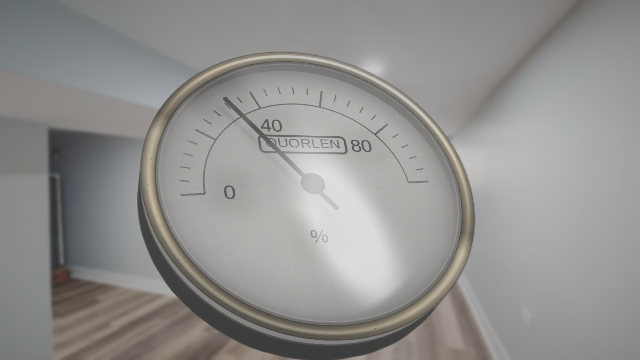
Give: 32 %
